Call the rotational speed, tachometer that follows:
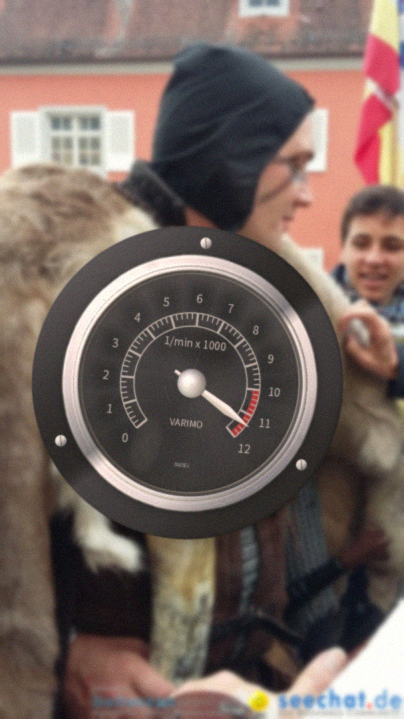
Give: 11400 rpm
